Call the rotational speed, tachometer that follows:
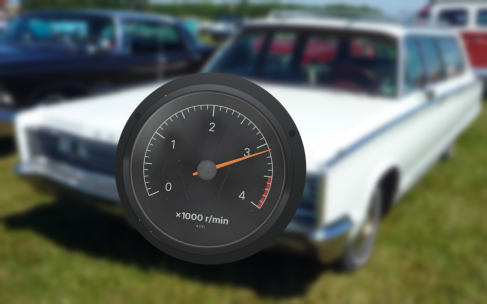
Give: 3100 rpm
